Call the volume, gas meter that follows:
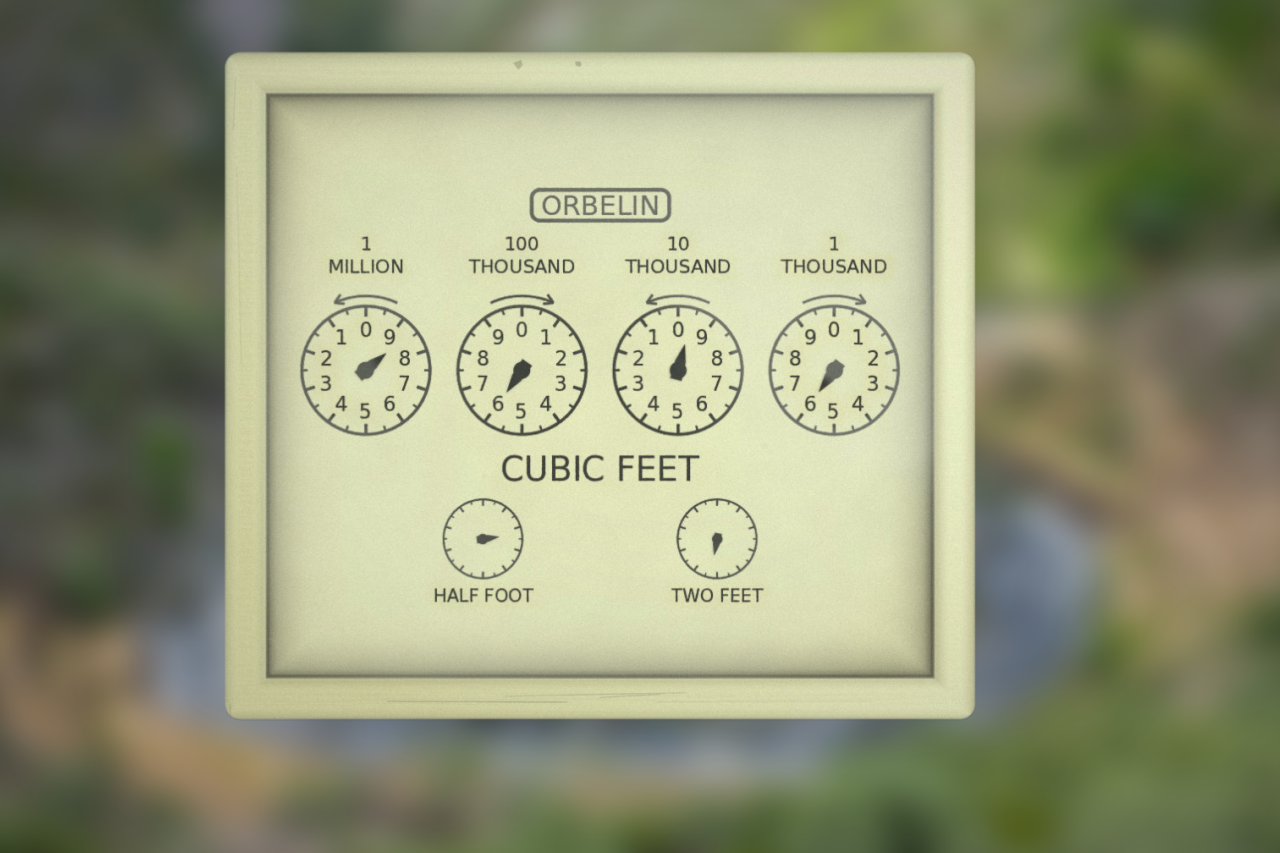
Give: 859600 ft³
